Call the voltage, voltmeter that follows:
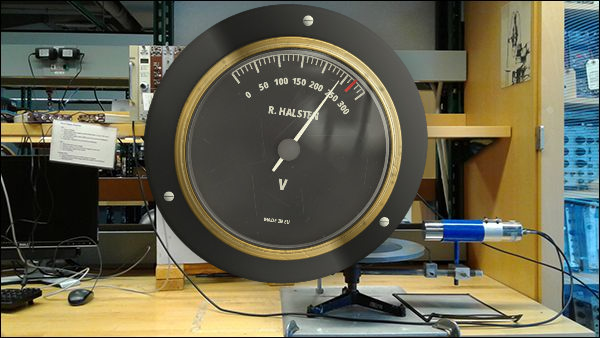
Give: 240 V
